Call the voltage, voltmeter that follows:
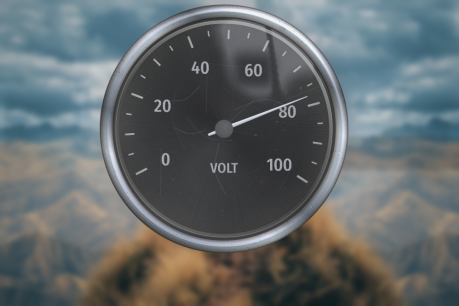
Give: 77.5 V
